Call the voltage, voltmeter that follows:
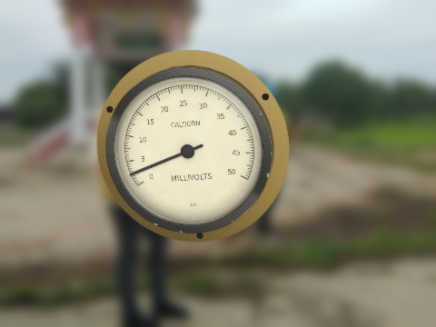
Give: 2.5 mV
